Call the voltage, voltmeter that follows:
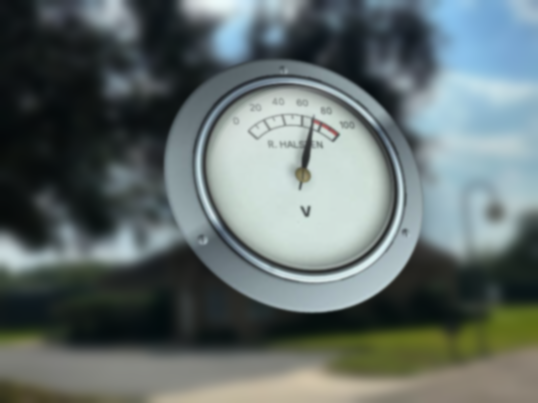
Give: 70 V
